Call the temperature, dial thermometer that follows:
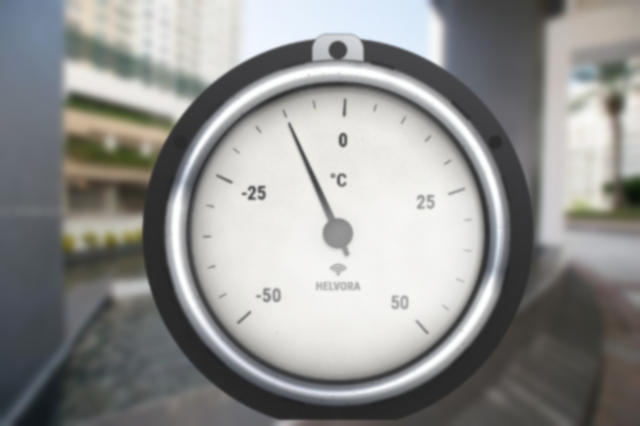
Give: -10 °C
